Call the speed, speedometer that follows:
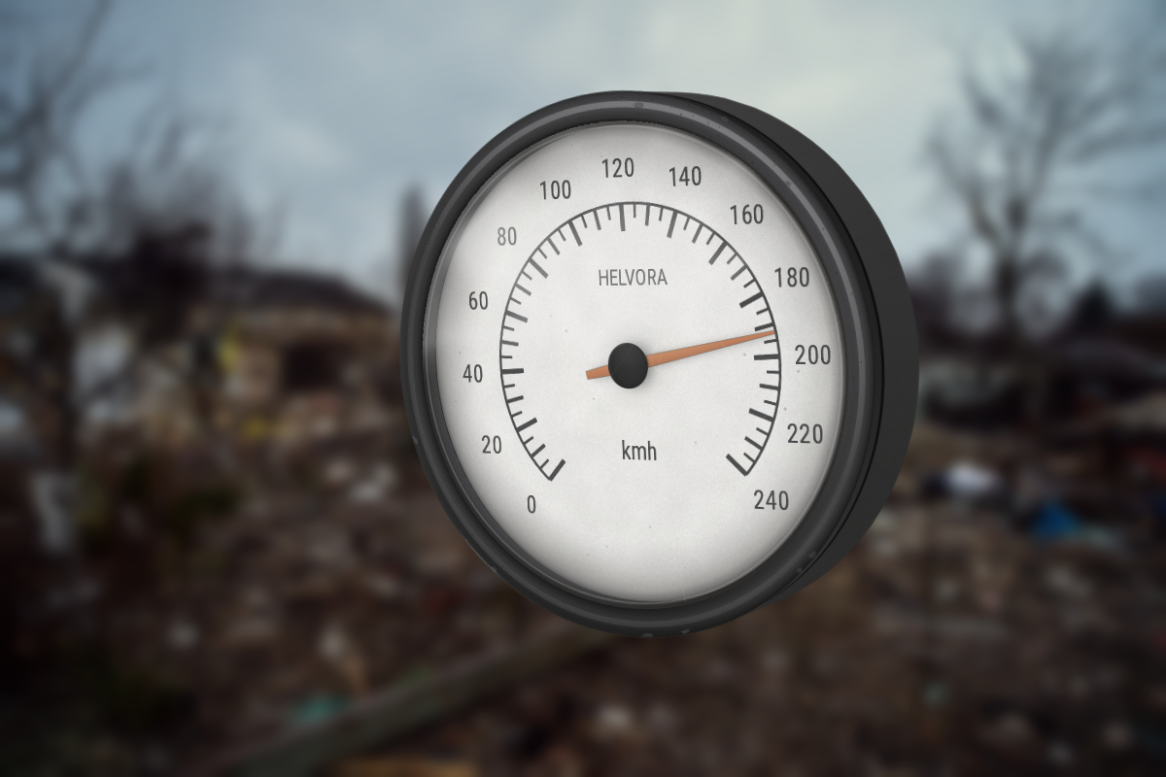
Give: 192.5 km/h
